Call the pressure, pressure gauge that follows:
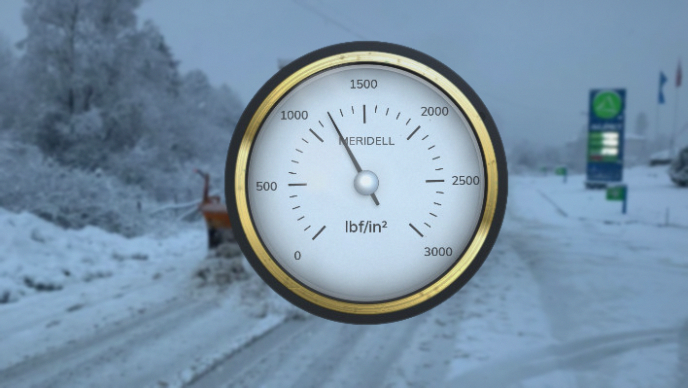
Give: 1200 psi
